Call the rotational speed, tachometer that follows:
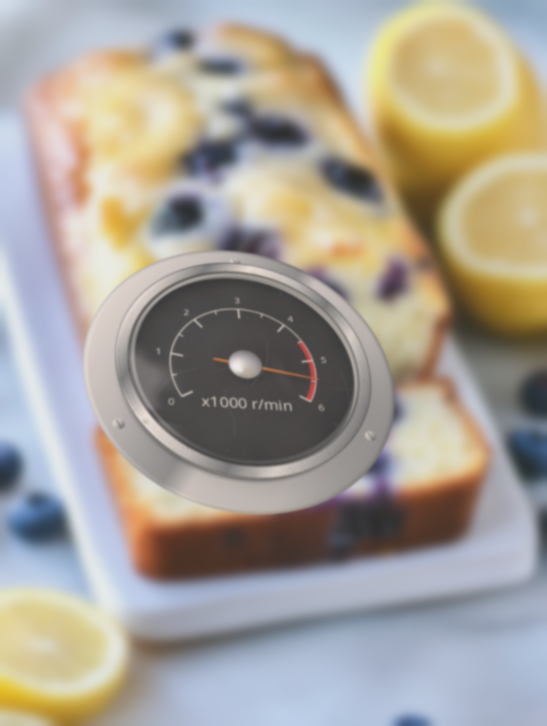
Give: 5500 rpm
